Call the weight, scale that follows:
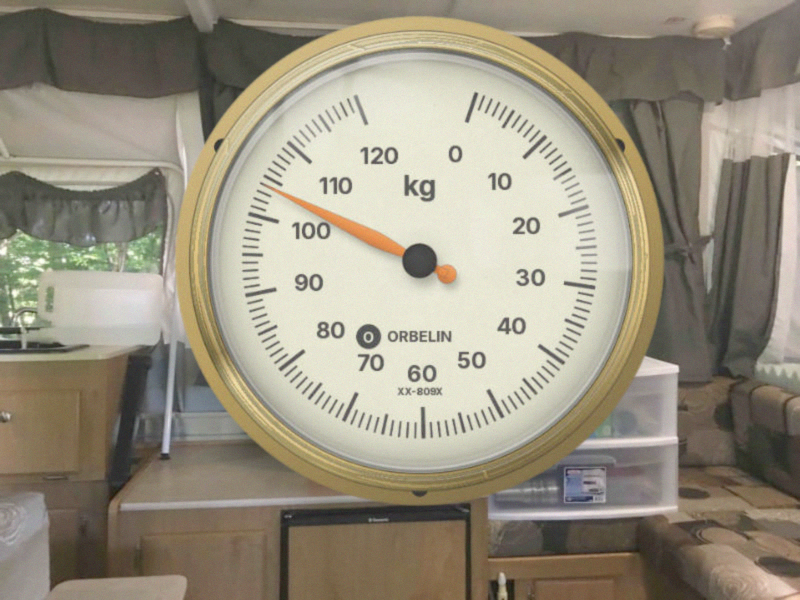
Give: 104 kg
